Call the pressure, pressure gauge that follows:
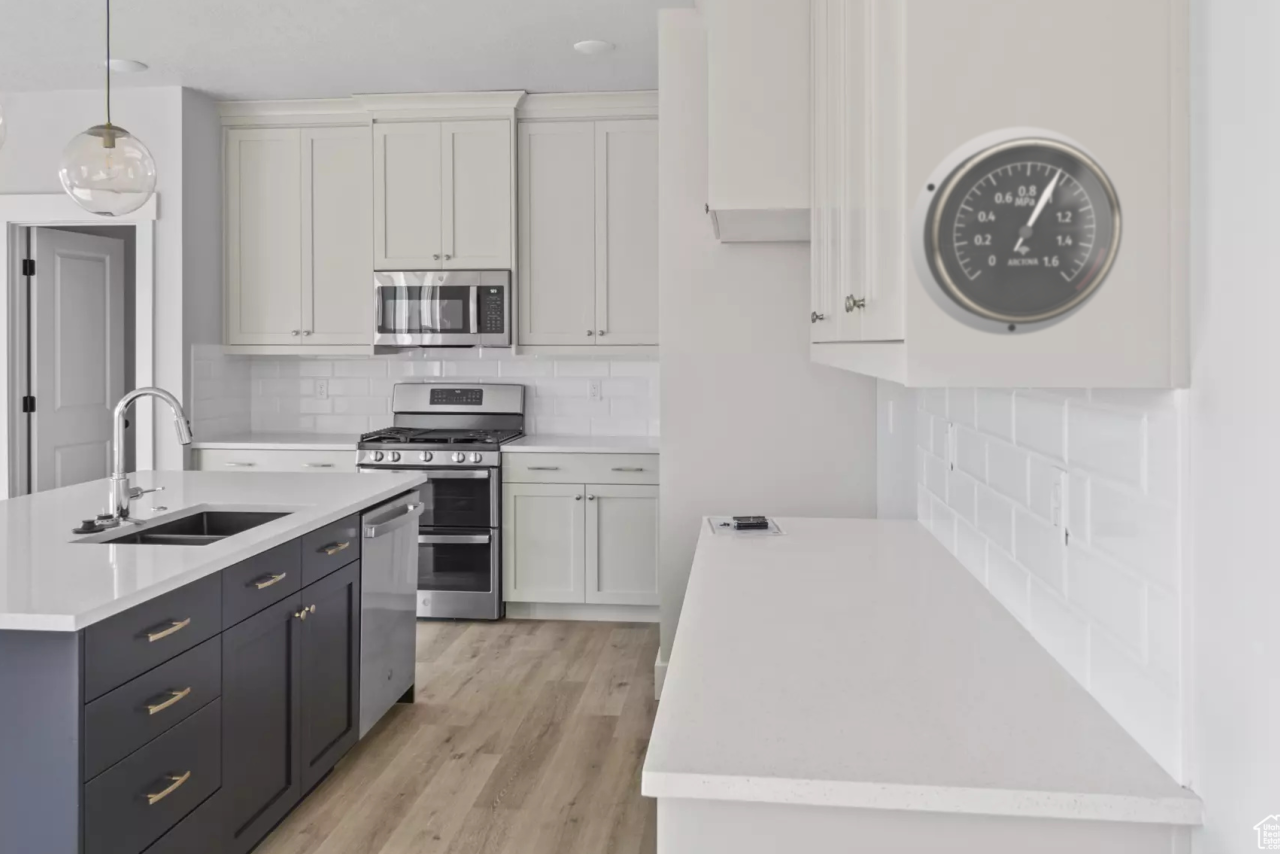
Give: 0.95 MPa
